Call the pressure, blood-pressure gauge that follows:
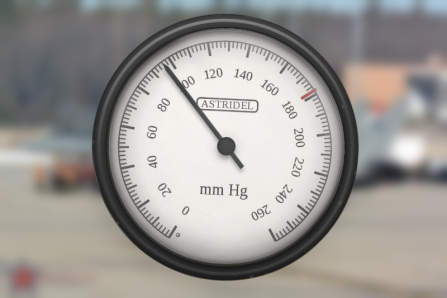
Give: 96 mmHg
